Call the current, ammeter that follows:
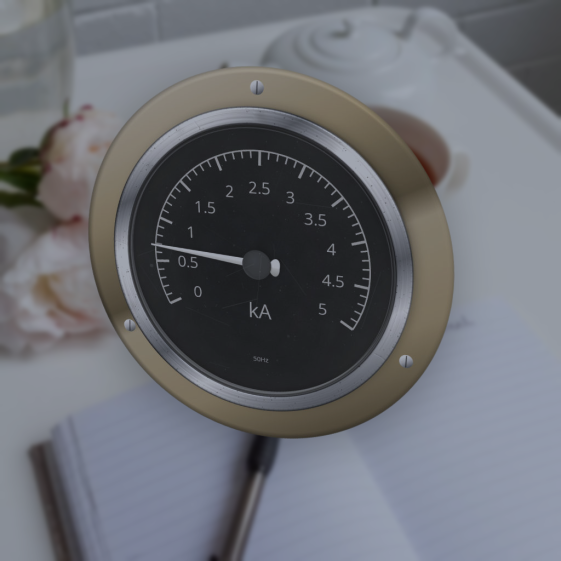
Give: 0.7 kA
